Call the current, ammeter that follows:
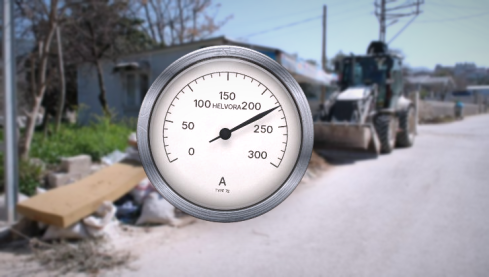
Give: 225 A
